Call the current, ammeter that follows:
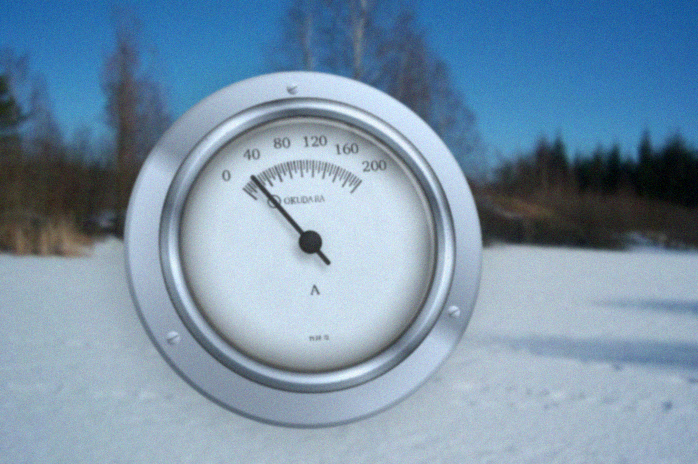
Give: 20 A
